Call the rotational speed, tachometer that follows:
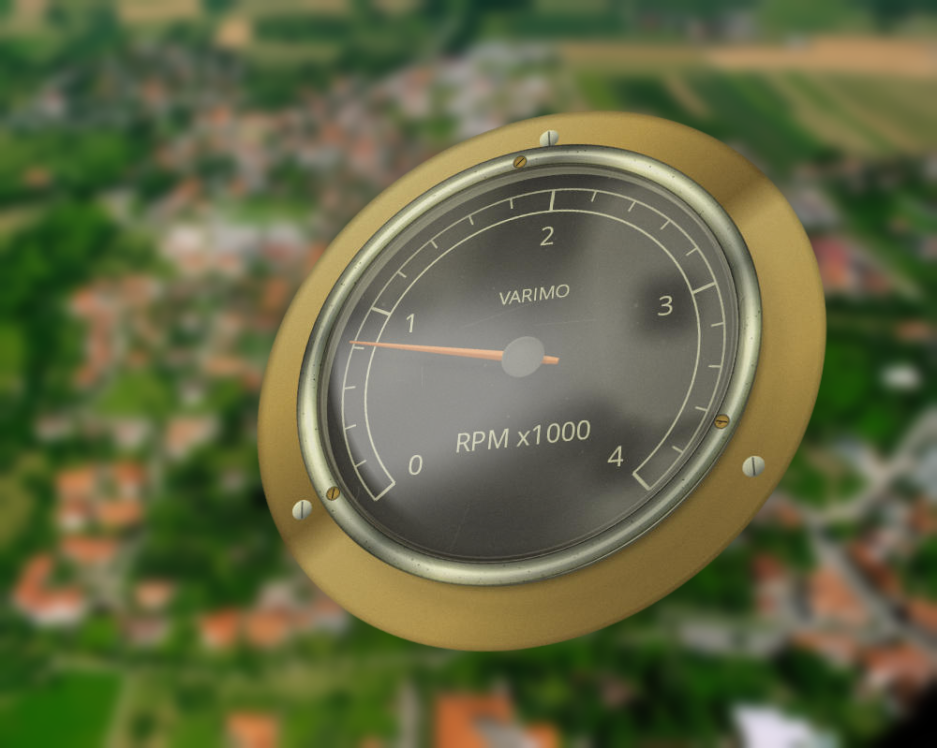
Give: 800 rpm
